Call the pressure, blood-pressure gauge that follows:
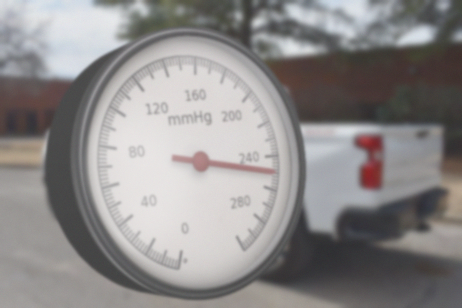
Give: 250 mmHg
